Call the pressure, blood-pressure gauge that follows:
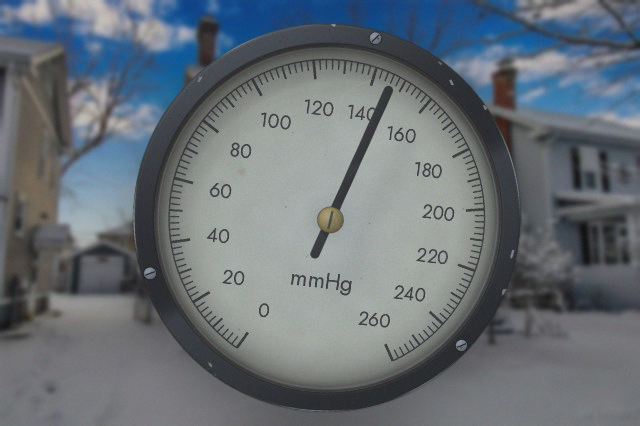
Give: 146 mmHg
